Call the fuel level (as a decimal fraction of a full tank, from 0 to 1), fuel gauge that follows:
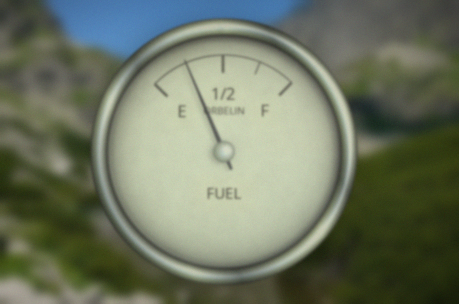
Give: 0.25
